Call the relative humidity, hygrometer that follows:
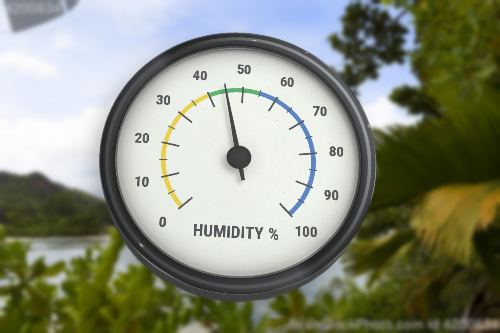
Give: 45 %
